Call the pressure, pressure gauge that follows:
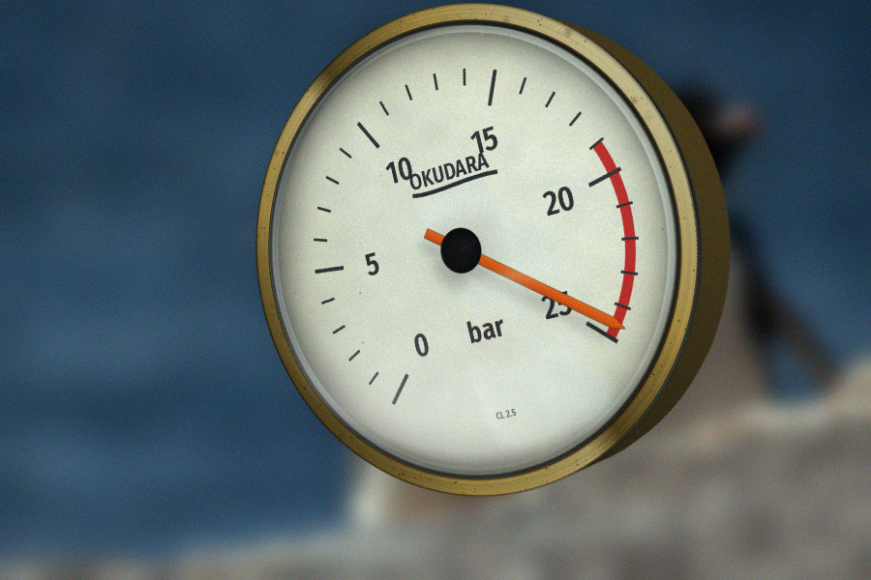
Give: 24.5 bar
